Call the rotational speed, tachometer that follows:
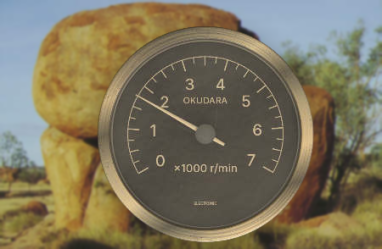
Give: 1750 rpm
